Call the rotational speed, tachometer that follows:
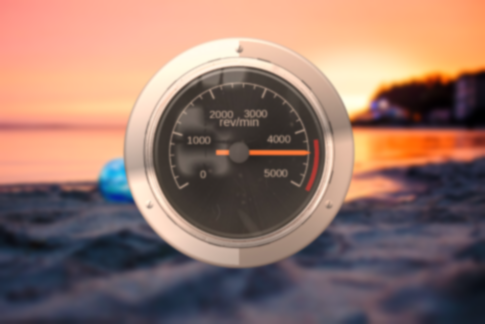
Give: 4400 rpm
